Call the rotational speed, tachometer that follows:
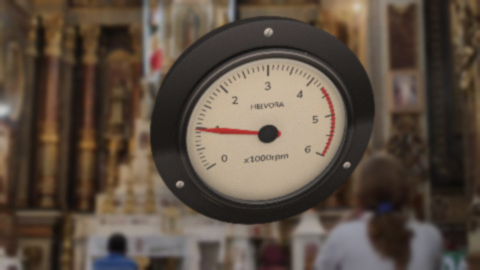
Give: 1000 rpm
